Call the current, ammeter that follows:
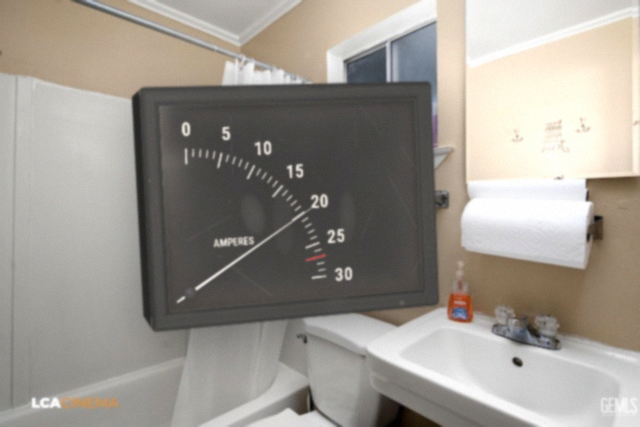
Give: 20 A
